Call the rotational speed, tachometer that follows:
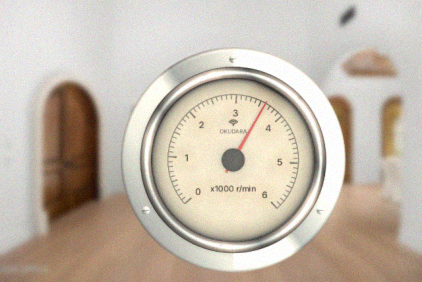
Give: 3600 rpm
